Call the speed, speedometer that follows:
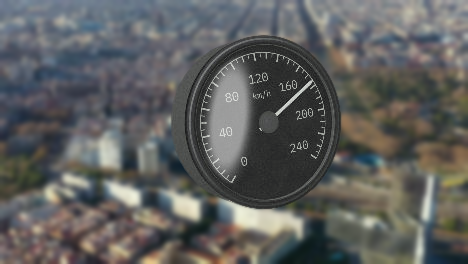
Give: 175 km/h
